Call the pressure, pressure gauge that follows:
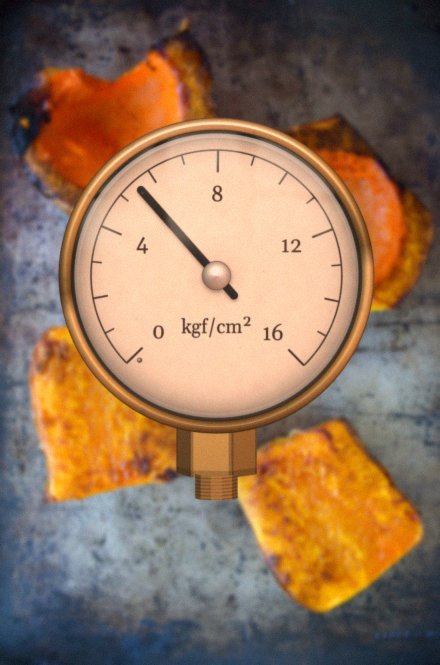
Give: 5.5 kg/cm²
